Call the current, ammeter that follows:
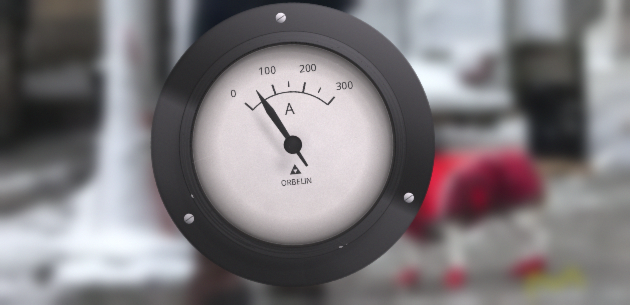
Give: 50 A
